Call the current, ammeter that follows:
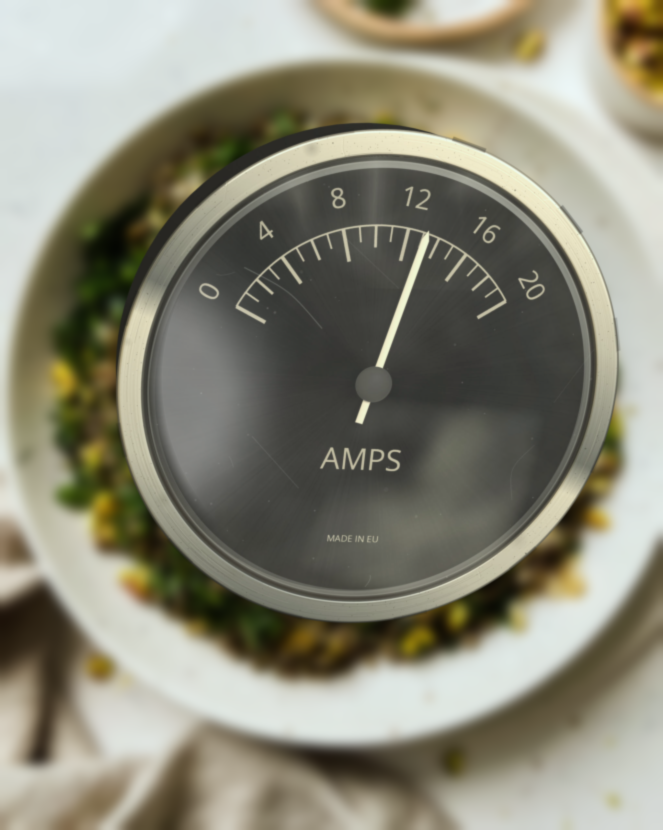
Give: 13 A
